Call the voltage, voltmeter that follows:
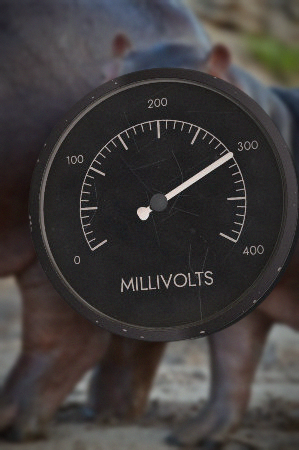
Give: 300 mV
